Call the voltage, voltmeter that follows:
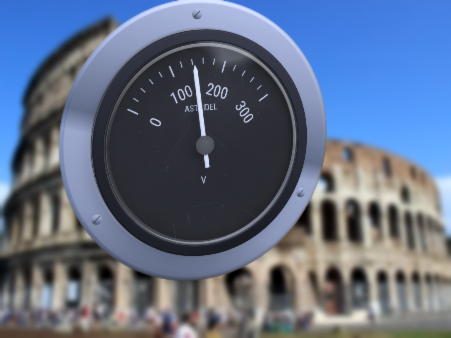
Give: 140 V
